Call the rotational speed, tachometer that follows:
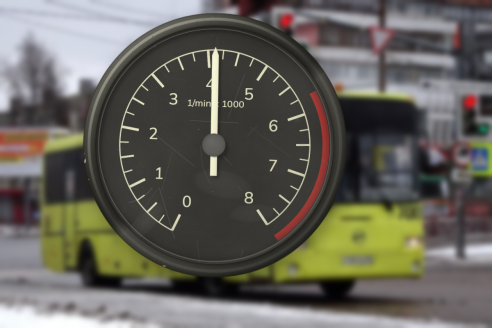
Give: 4125 rpm
